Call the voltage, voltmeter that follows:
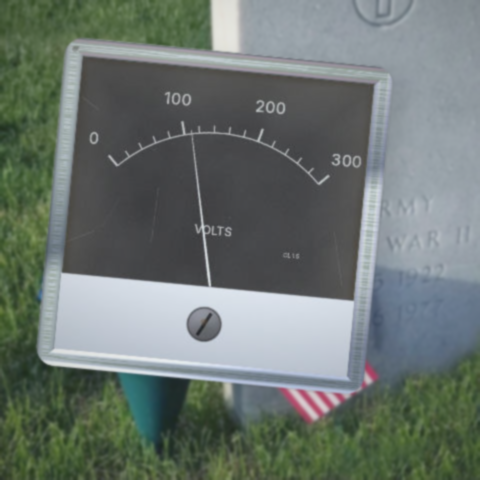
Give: 110 V
